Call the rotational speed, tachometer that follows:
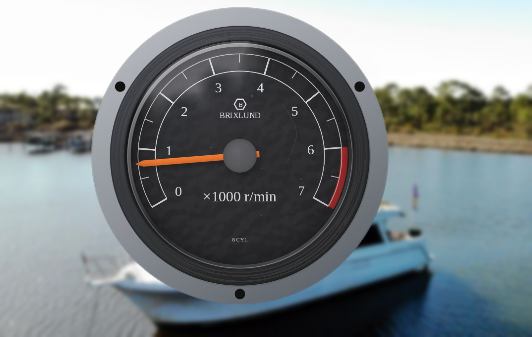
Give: 750 rpm
